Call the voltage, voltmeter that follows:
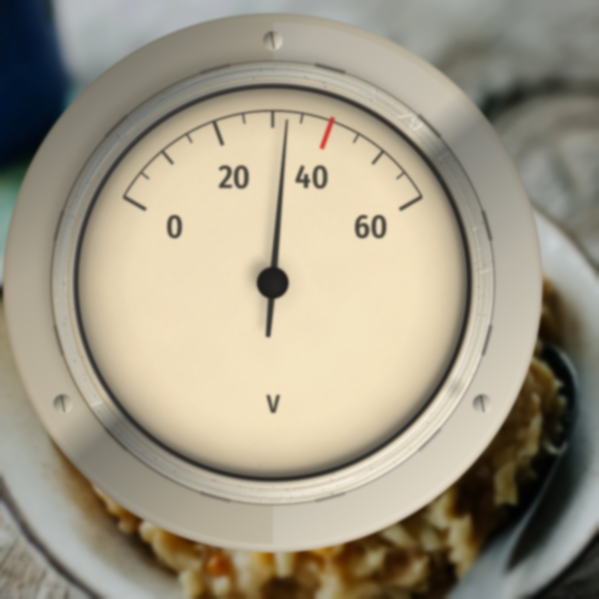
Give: 32.5 V
